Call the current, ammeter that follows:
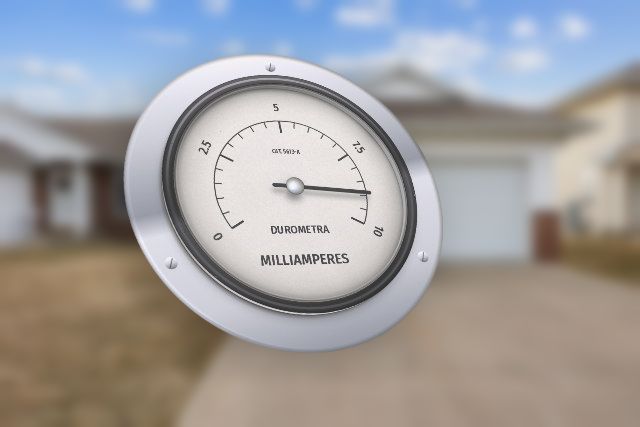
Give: 9 mA
